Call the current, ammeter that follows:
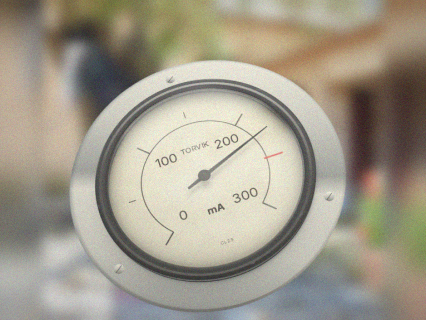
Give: 225 mA
